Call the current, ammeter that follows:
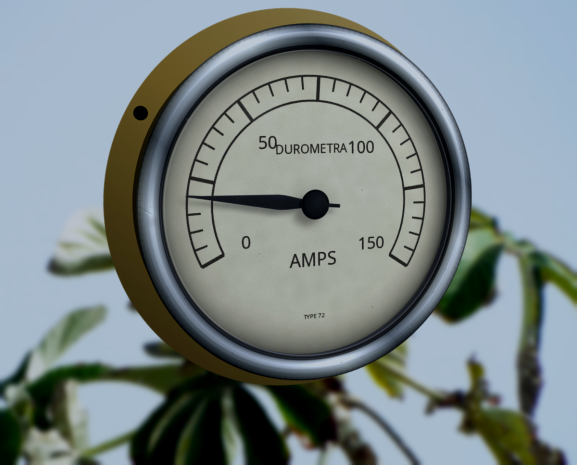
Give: 20 A
